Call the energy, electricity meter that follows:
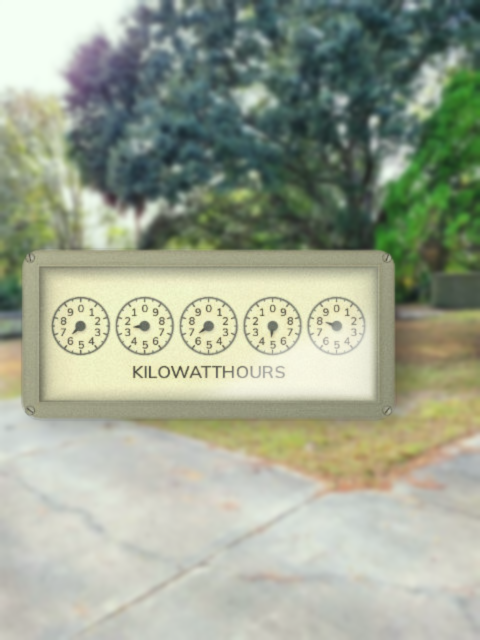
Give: 62648 kWh
